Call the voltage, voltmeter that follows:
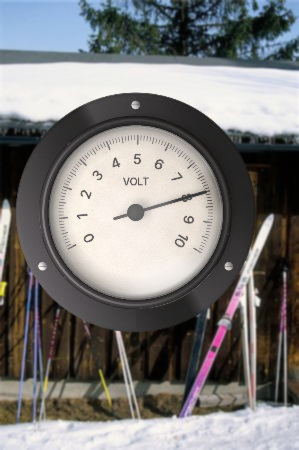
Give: 8 V
